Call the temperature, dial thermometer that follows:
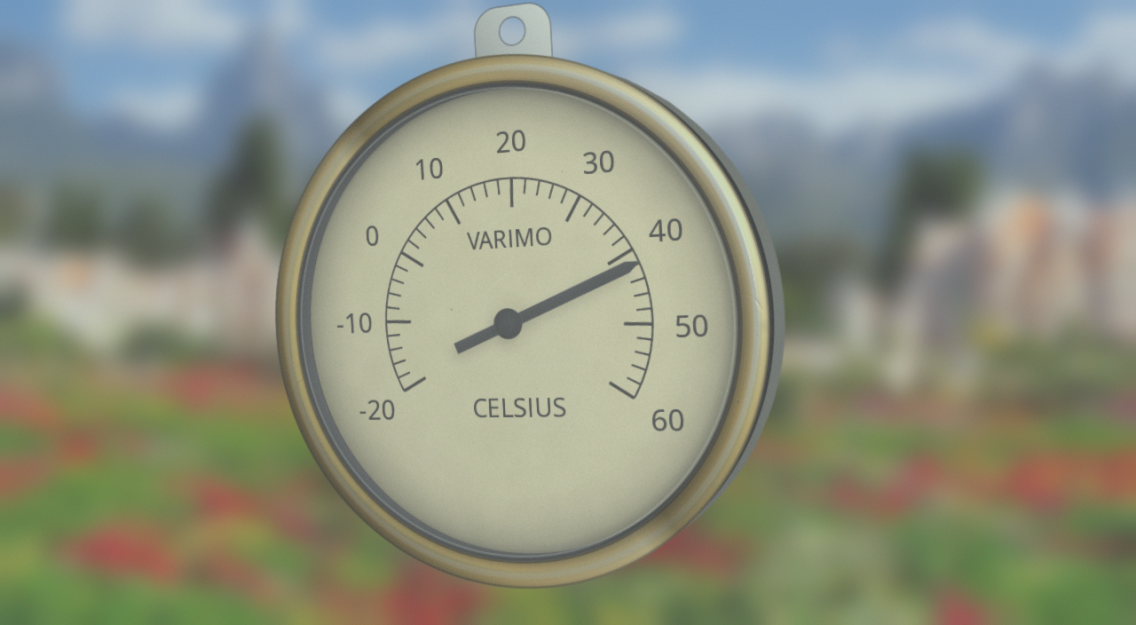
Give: 42 °C
